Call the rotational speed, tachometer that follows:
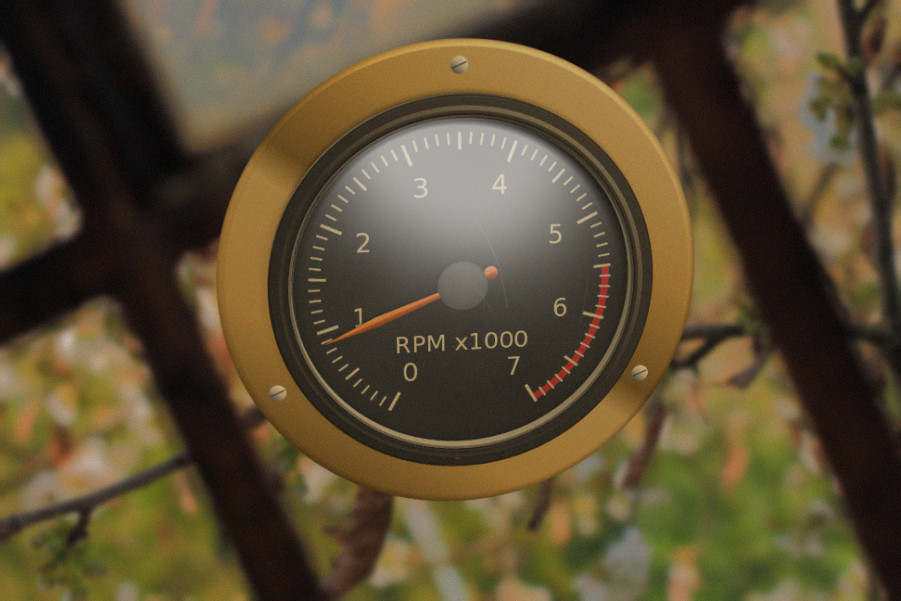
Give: 900 rpm
